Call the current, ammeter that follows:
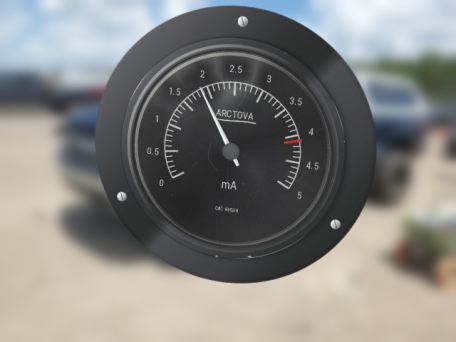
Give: 1.9 mA
